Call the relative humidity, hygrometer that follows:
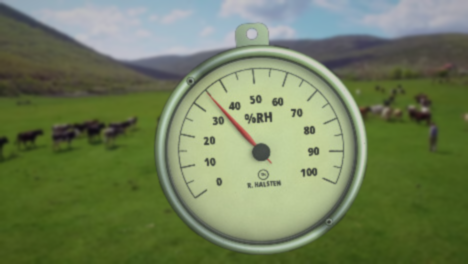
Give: 35 %
